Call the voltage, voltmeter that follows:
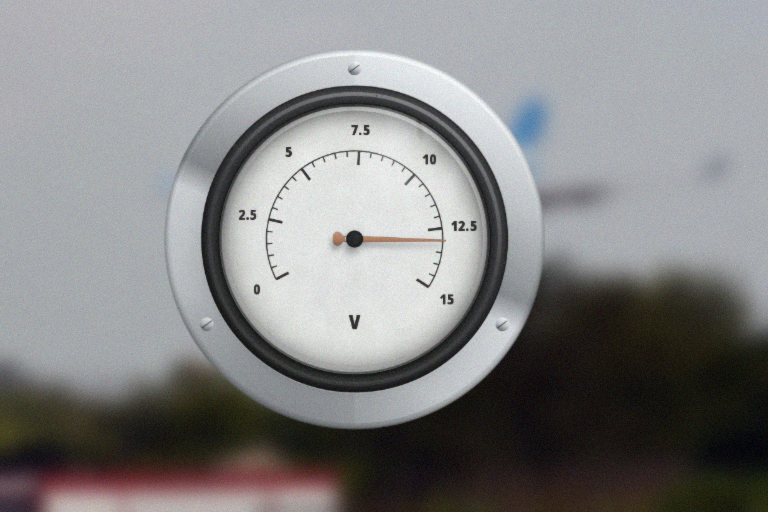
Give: 13 V
